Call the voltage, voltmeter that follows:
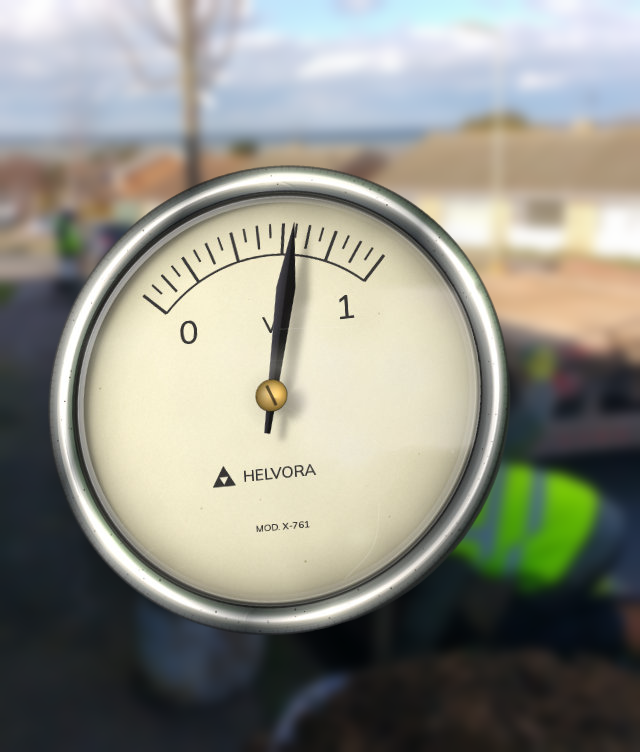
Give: 0.65 V
